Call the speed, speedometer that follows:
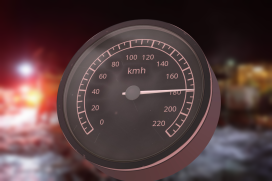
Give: 180 km/h
